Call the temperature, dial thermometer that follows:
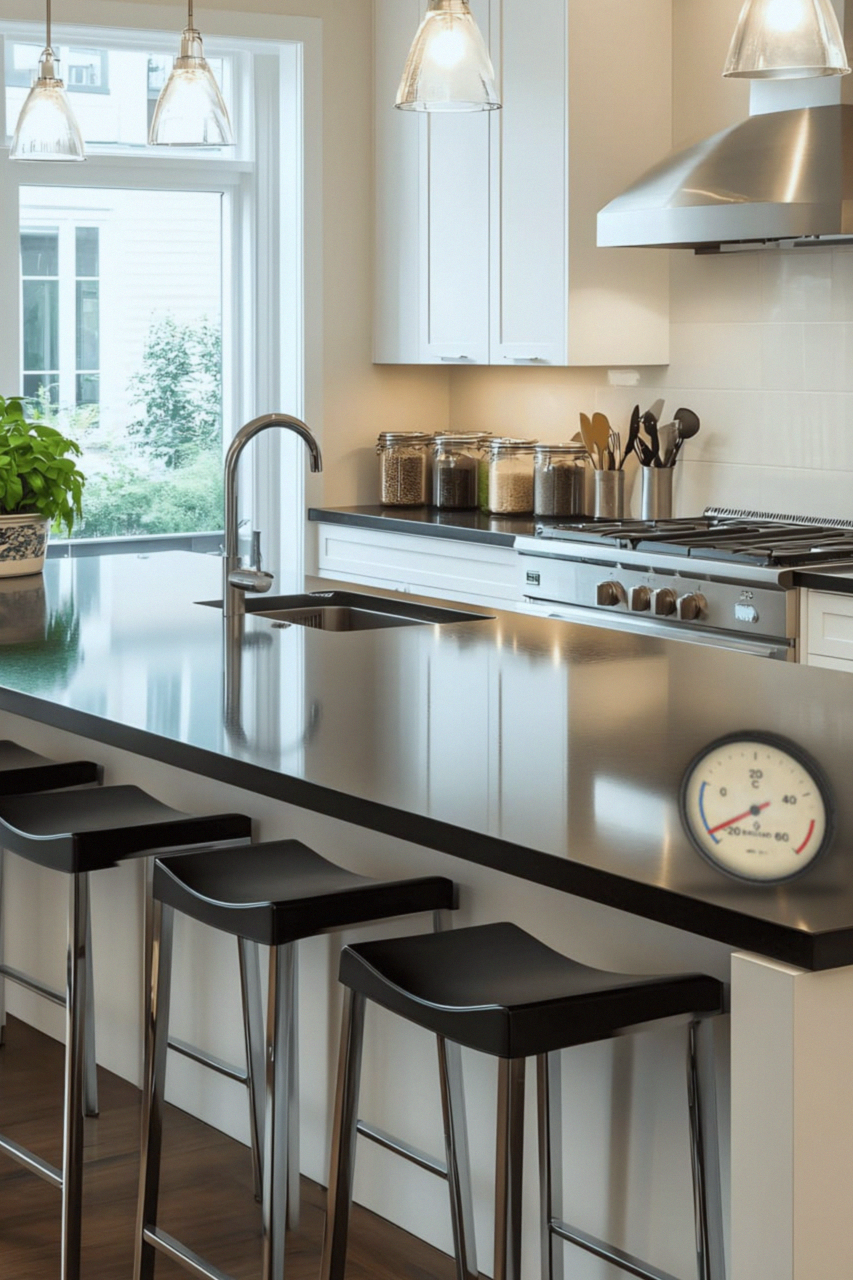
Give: -16 °C
